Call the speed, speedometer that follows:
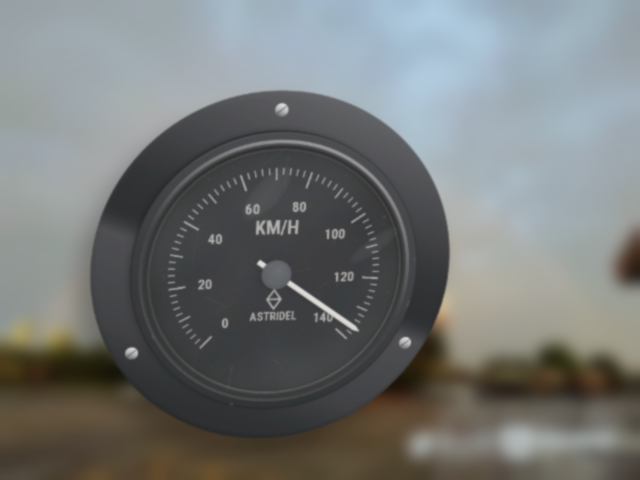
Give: 136 km/h
